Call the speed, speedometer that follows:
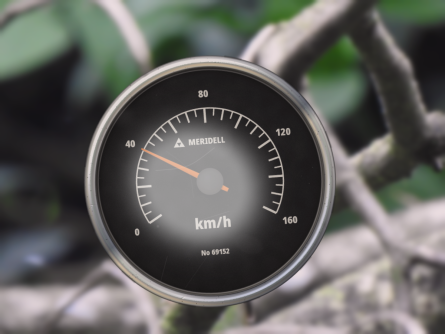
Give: 40 km/h
